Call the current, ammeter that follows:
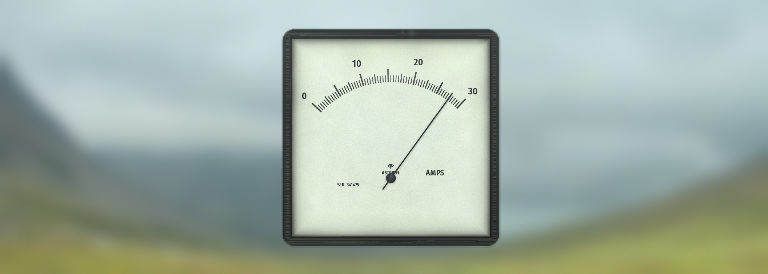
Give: 27.5 A
